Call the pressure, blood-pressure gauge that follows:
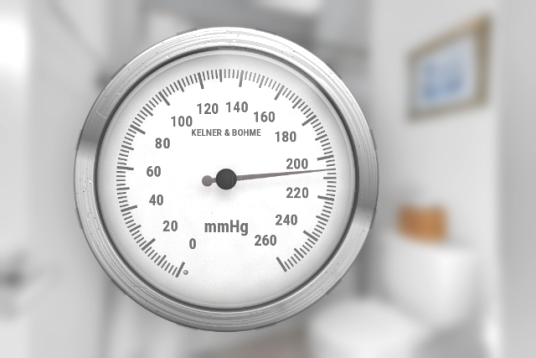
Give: 206 mmHg
